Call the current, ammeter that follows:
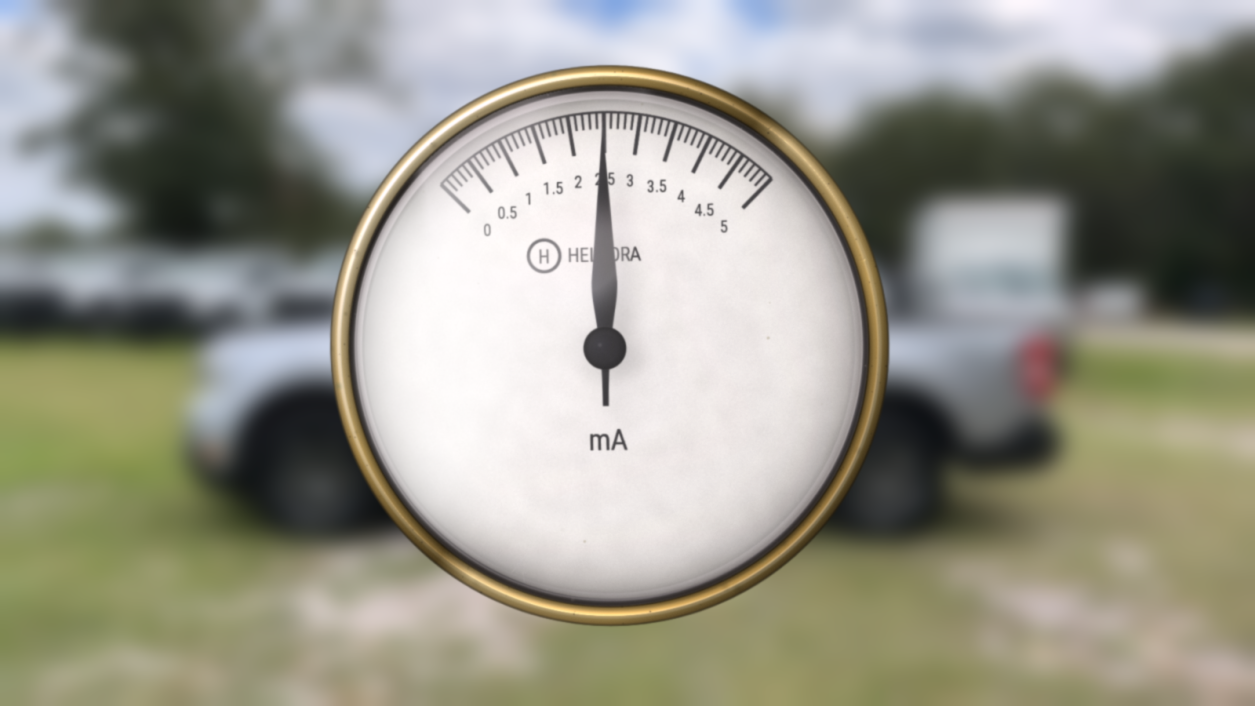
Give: 2.5 mA
